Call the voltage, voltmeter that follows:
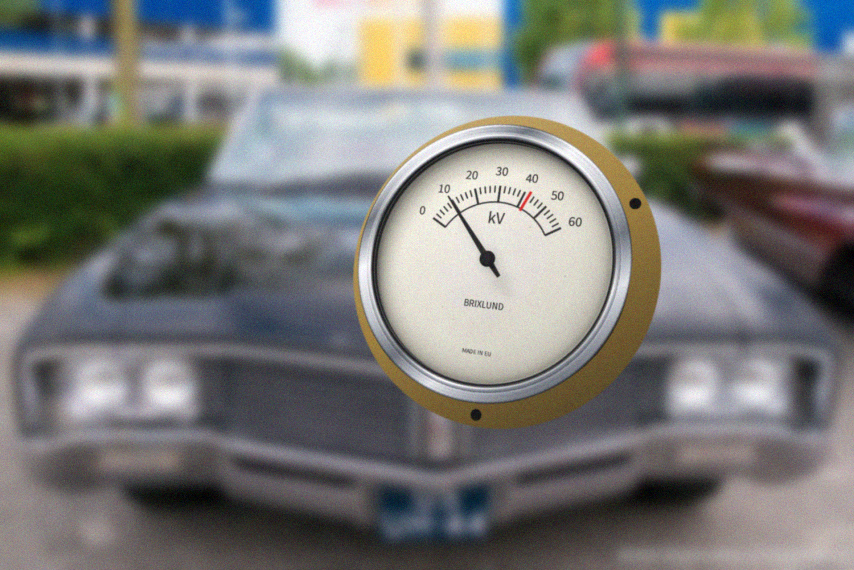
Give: 10 kV
